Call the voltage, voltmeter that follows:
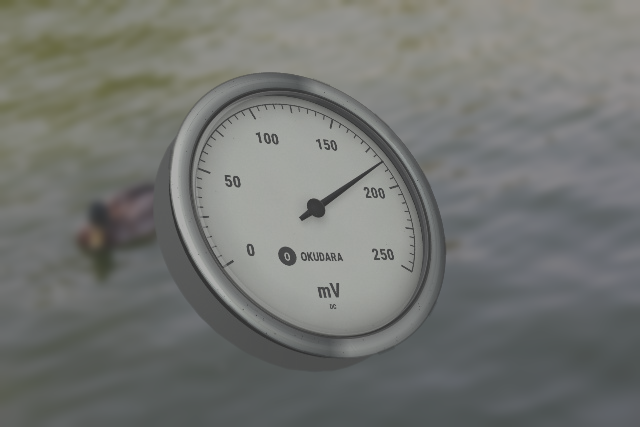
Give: 185 mV
